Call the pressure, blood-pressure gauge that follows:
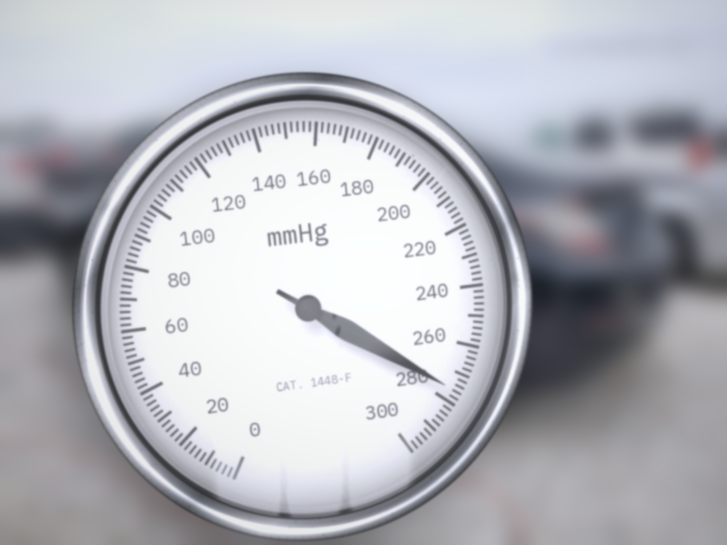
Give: 276 mmHg
